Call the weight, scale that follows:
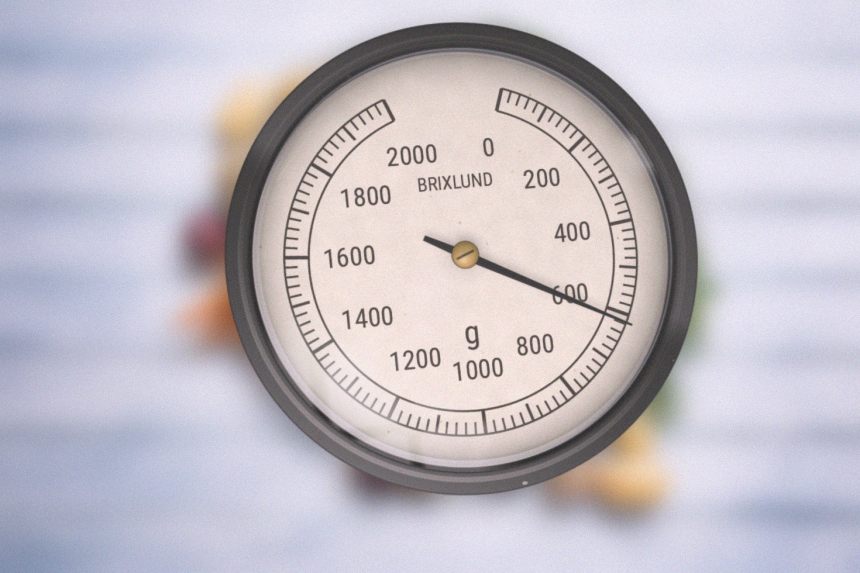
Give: 620 g
